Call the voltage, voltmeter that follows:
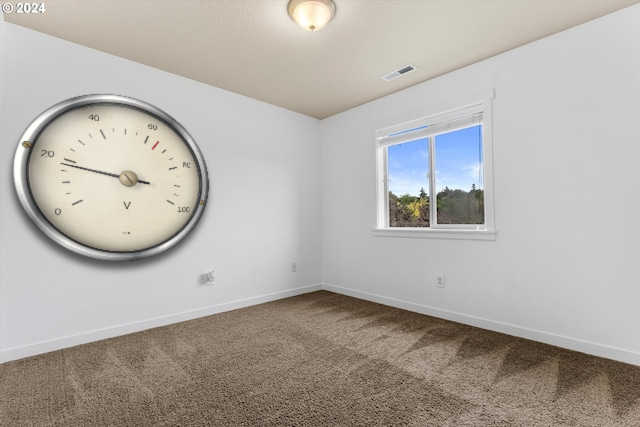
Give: 17.5 V
